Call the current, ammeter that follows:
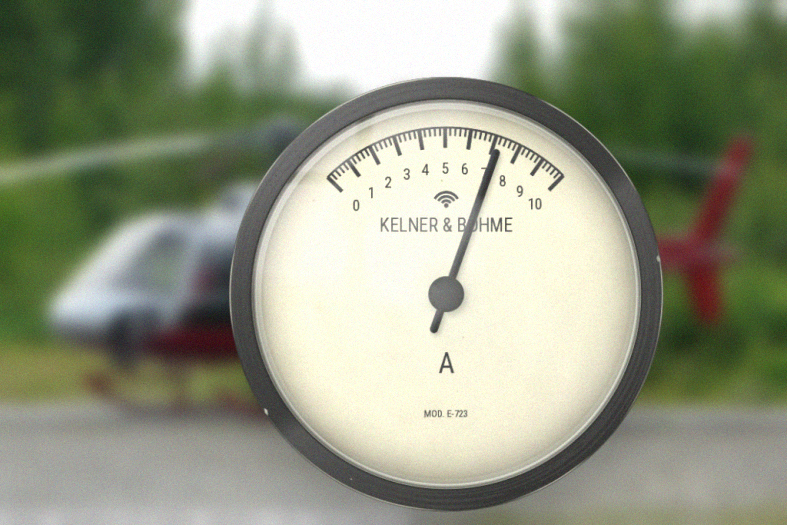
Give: 7.2 A
